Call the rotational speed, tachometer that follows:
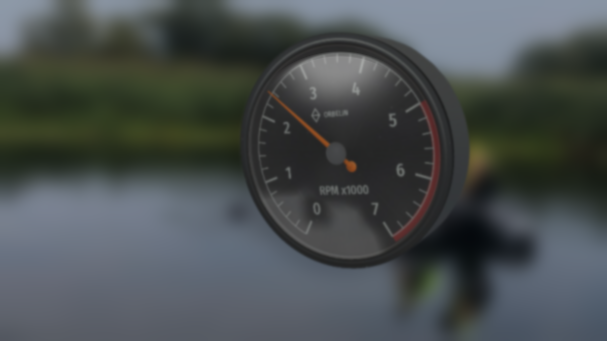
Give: 2400 rpm
